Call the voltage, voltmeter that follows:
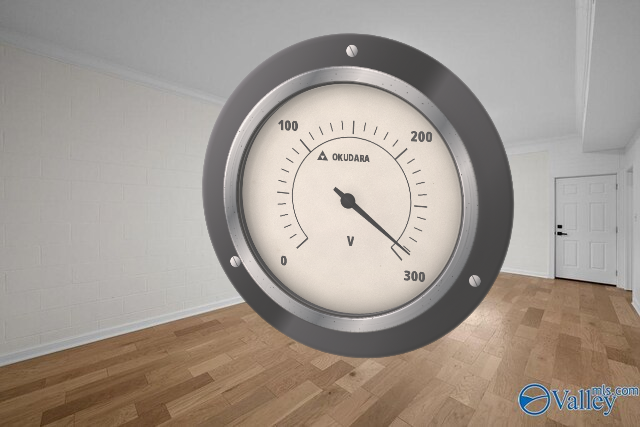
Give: 290 V
